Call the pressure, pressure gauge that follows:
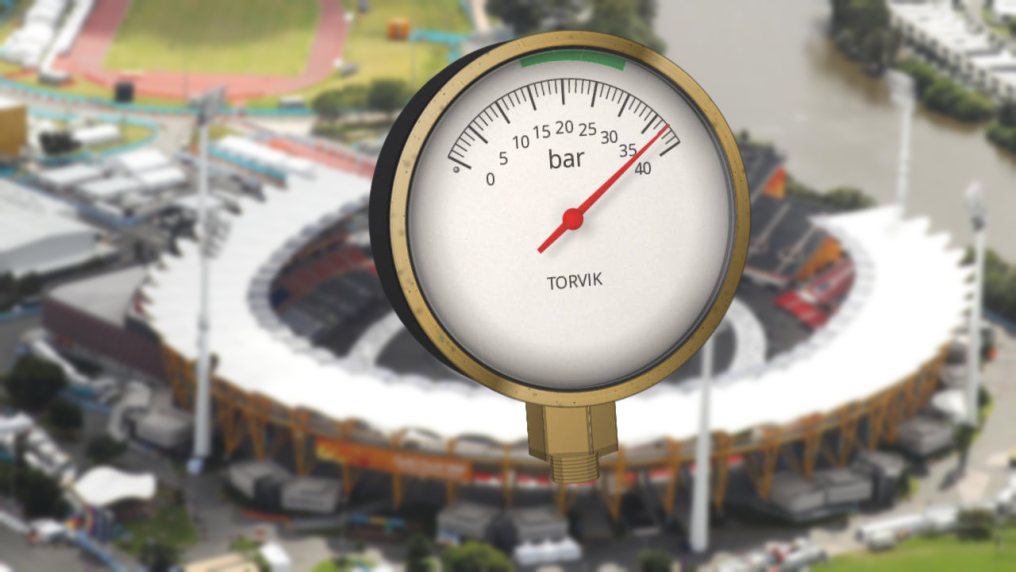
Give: 37 bar
